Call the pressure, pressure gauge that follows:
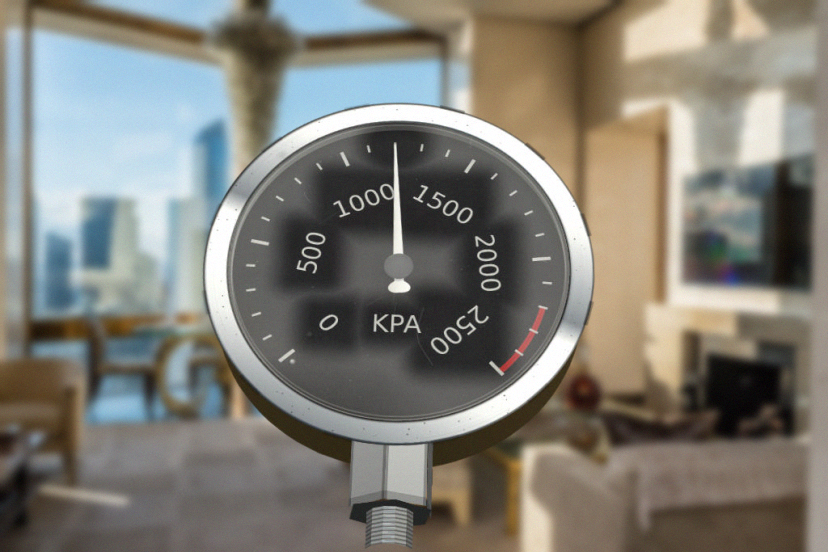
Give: 1200 kPa
